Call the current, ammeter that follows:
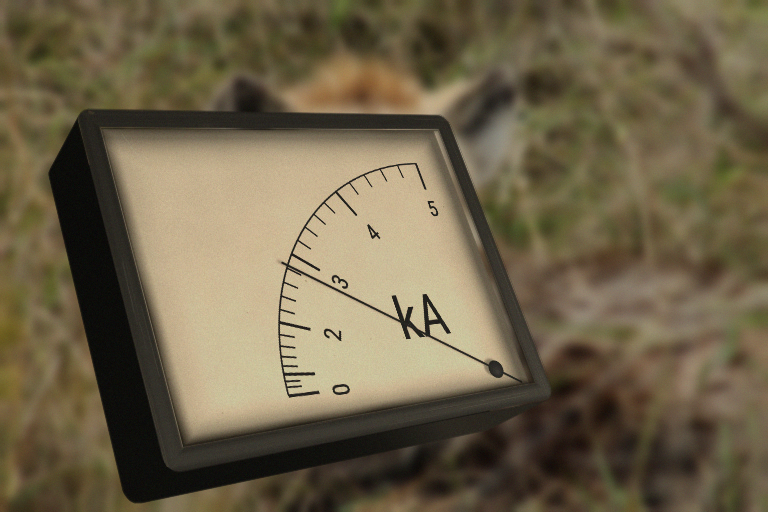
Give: 2.8 kA
